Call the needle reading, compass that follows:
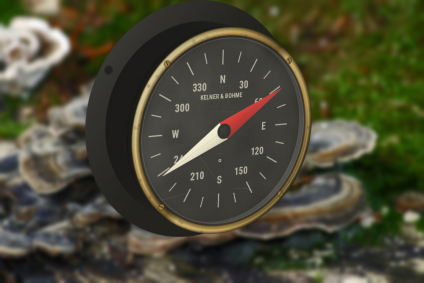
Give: 60 °
